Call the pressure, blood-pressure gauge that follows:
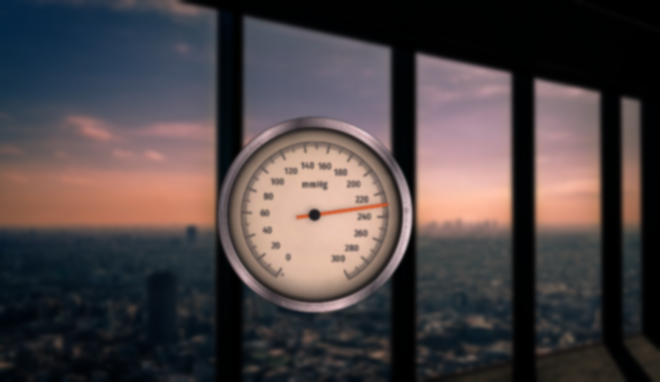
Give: 230 mmHg
